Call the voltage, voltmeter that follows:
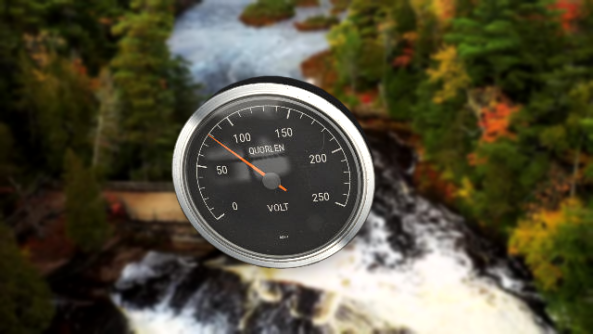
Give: 80 V
